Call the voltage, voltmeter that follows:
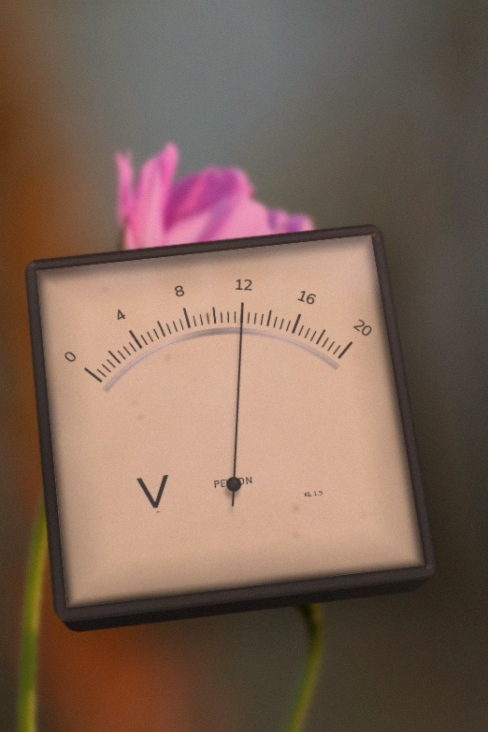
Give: 12 V
